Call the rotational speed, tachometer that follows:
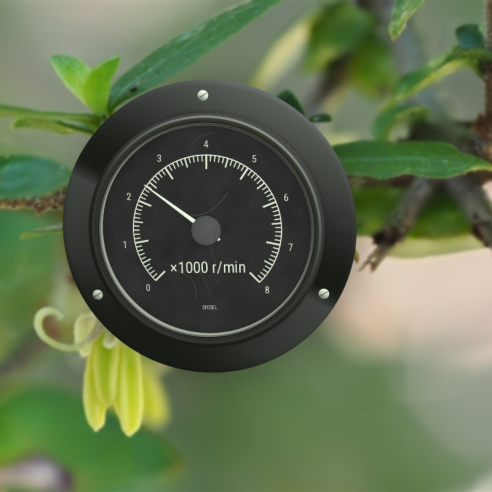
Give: 2400 rpm
